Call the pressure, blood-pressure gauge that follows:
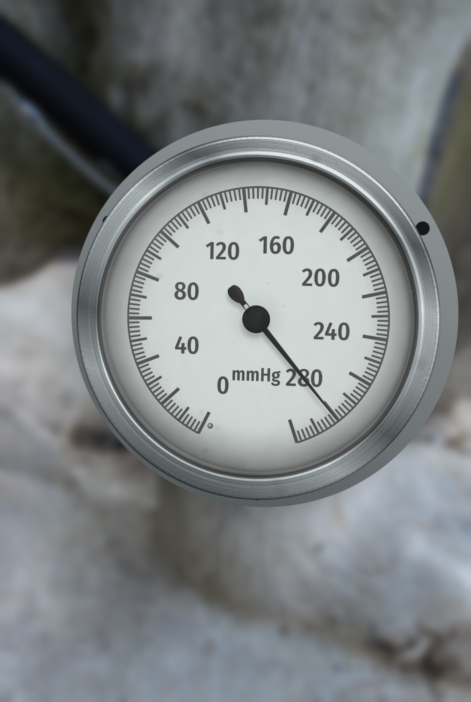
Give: 280 mmHg
